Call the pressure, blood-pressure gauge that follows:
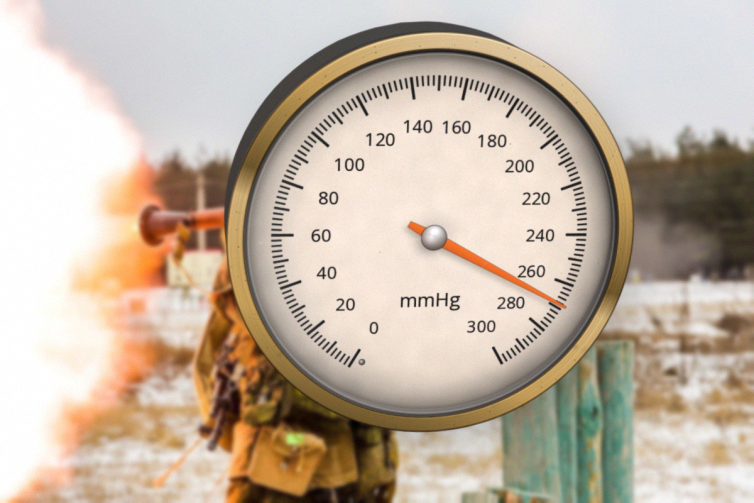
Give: 268 mmHg
